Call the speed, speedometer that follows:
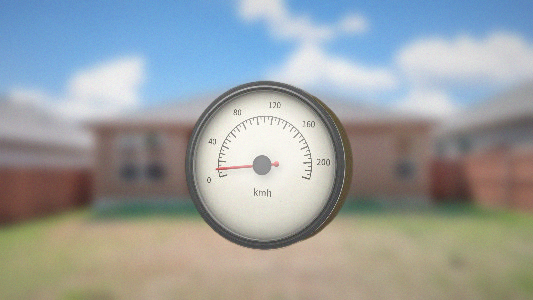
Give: 10 km/h
